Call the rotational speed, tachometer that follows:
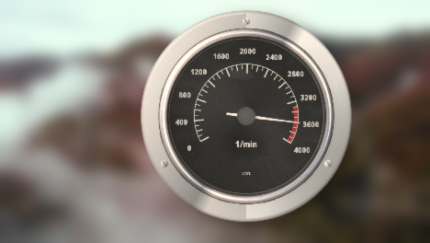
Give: 3600 rpm
